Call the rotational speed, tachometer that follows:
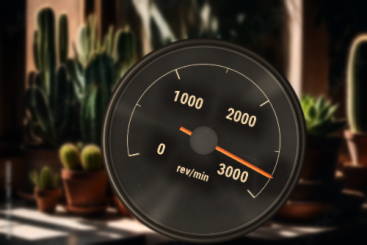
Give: 2750 rpm
